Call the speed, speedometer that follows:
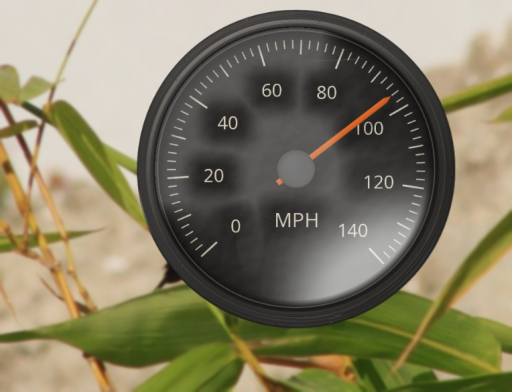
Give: 96 mph
